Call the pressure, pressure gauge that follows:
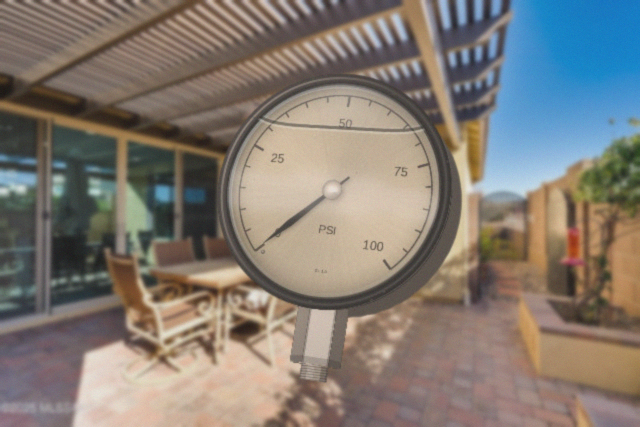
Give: 0 psi
